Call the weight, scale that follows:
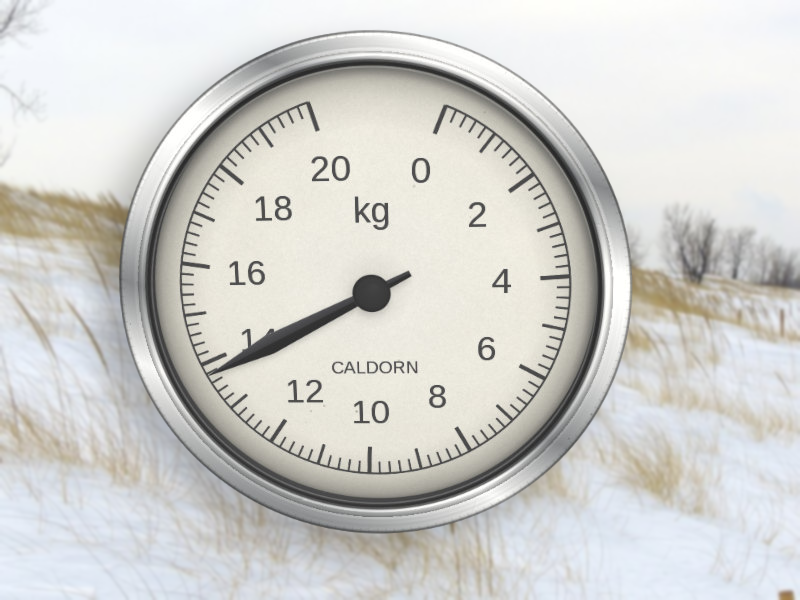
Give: 13.8 kg
